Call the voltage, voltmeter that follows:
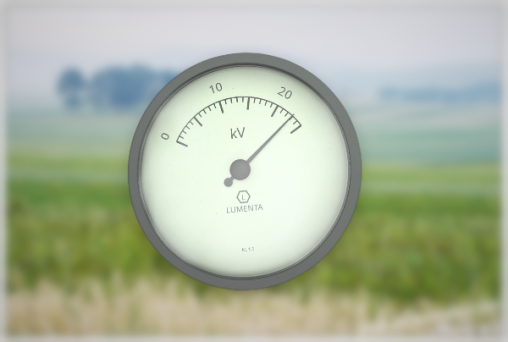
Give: 23 kV
